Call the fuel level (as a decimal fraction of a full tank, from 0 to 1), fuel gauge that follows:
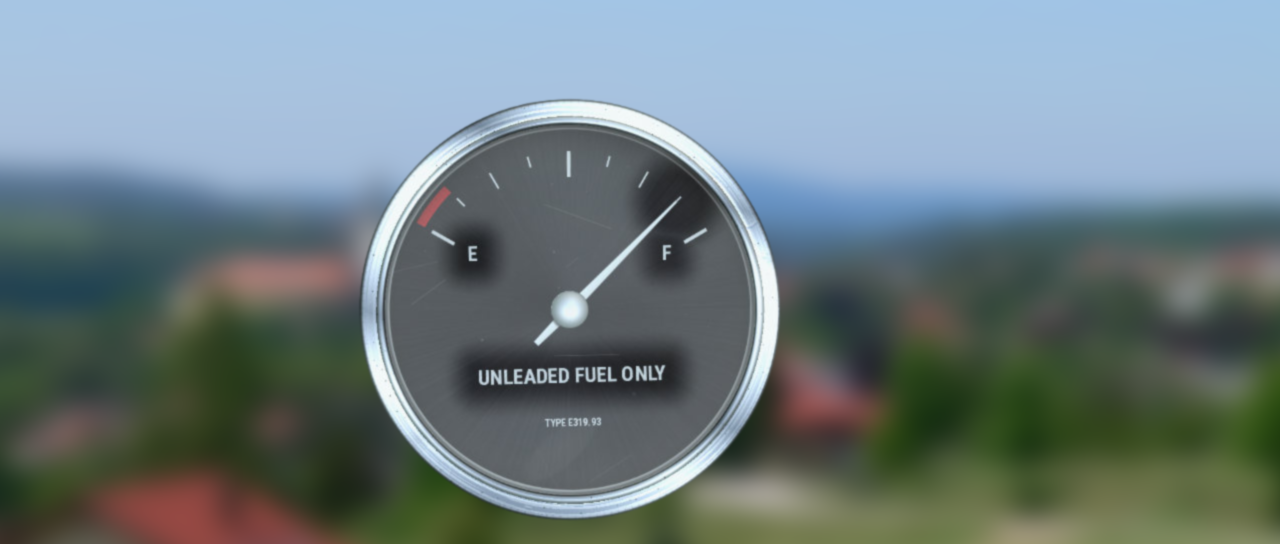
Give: 0.875
